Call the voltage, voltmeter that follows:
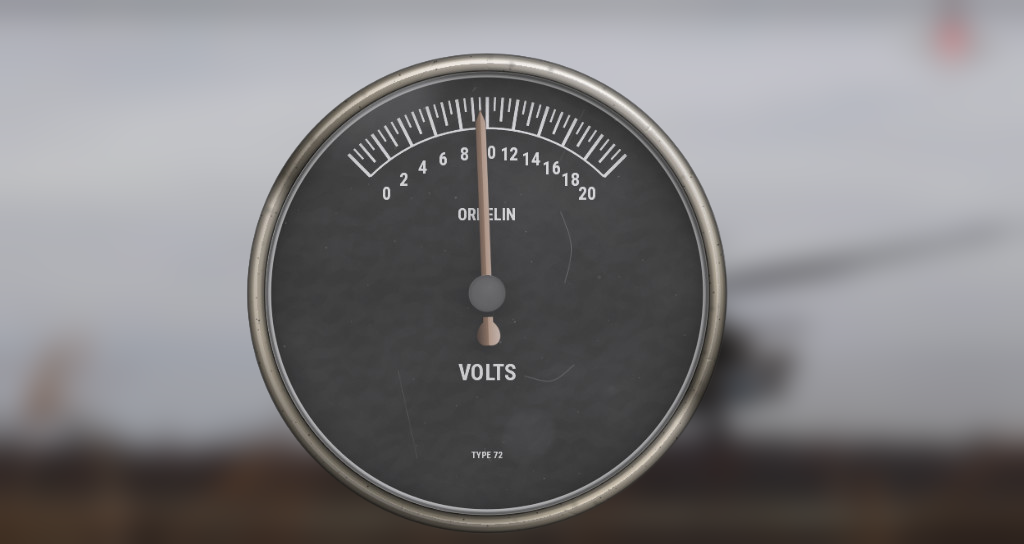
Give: 9.5 V
